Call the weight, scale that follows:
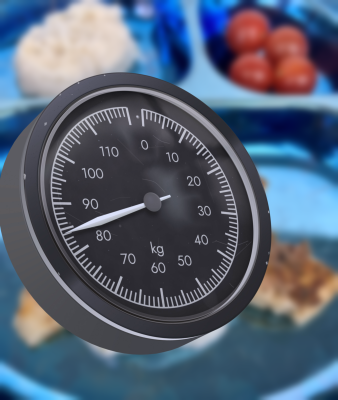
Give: 84 kg
